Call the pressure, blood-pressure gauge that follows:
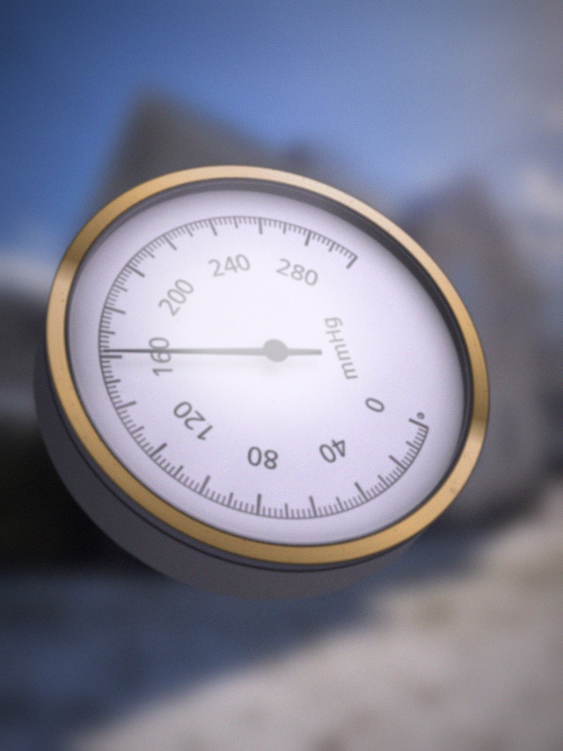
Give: 160 mmHg
